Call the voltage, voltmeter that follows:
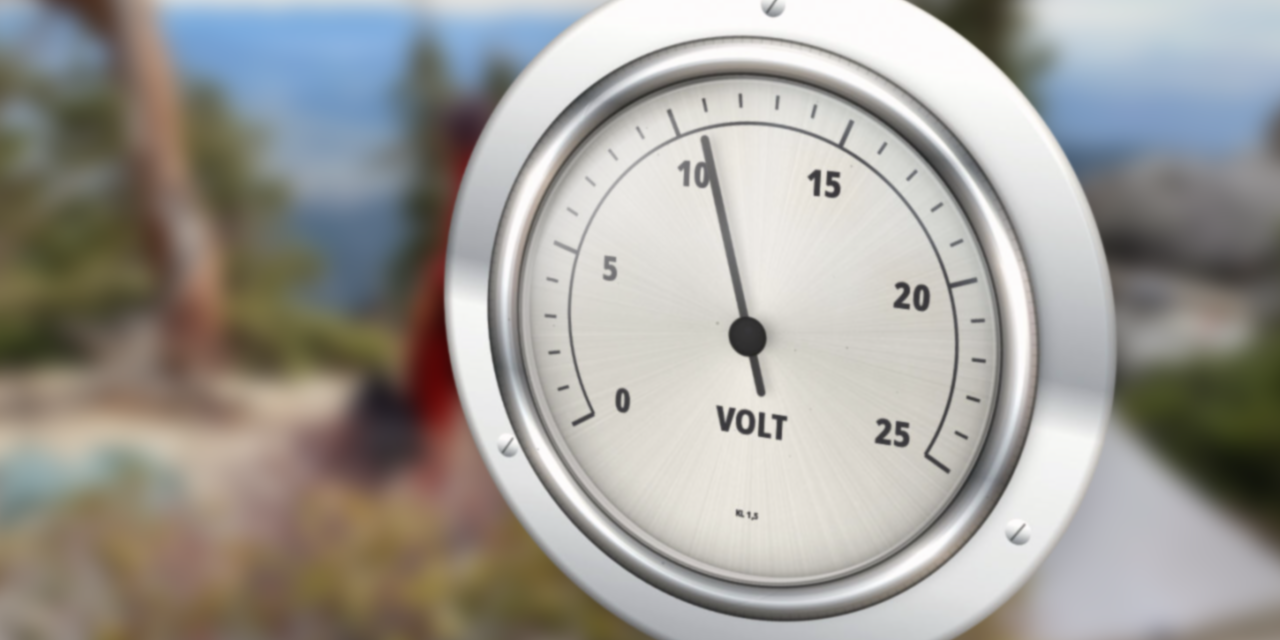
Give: 11 V
